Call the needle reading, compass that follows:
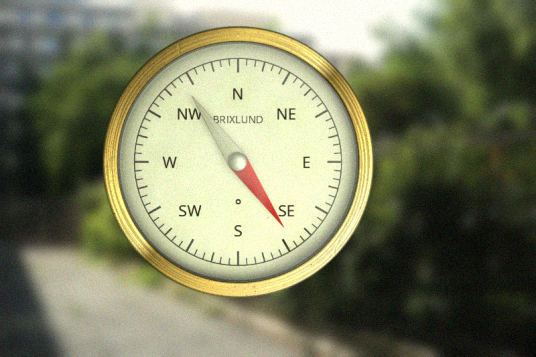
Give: 145 °
